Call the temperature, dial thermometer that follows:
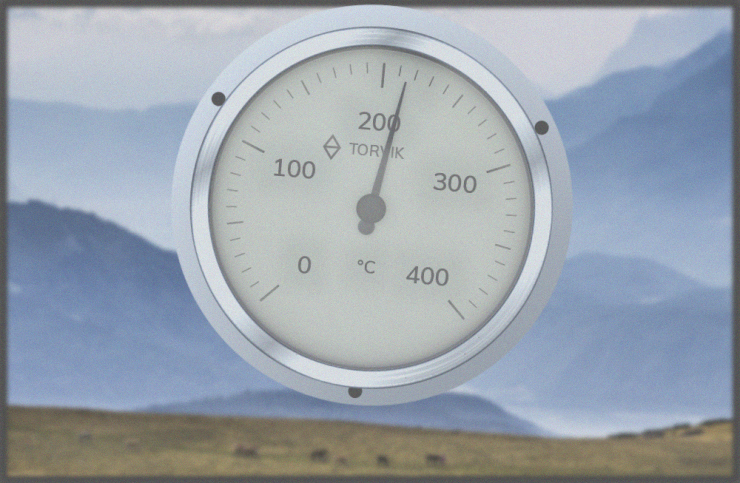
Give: 215 °C
